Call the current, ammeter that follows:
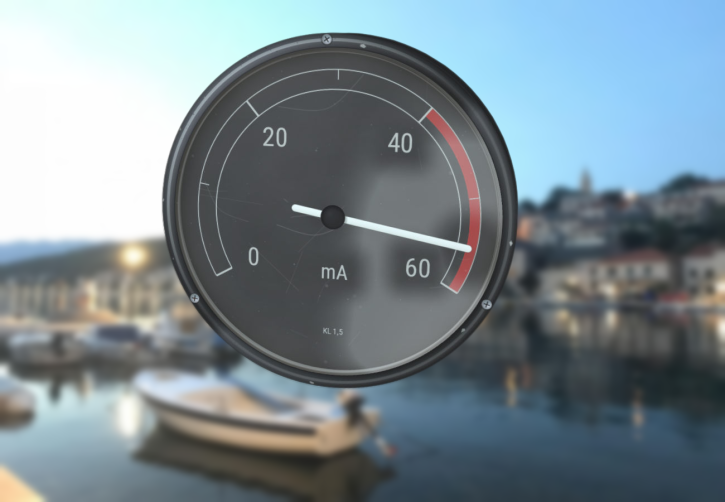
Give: 55 mA
